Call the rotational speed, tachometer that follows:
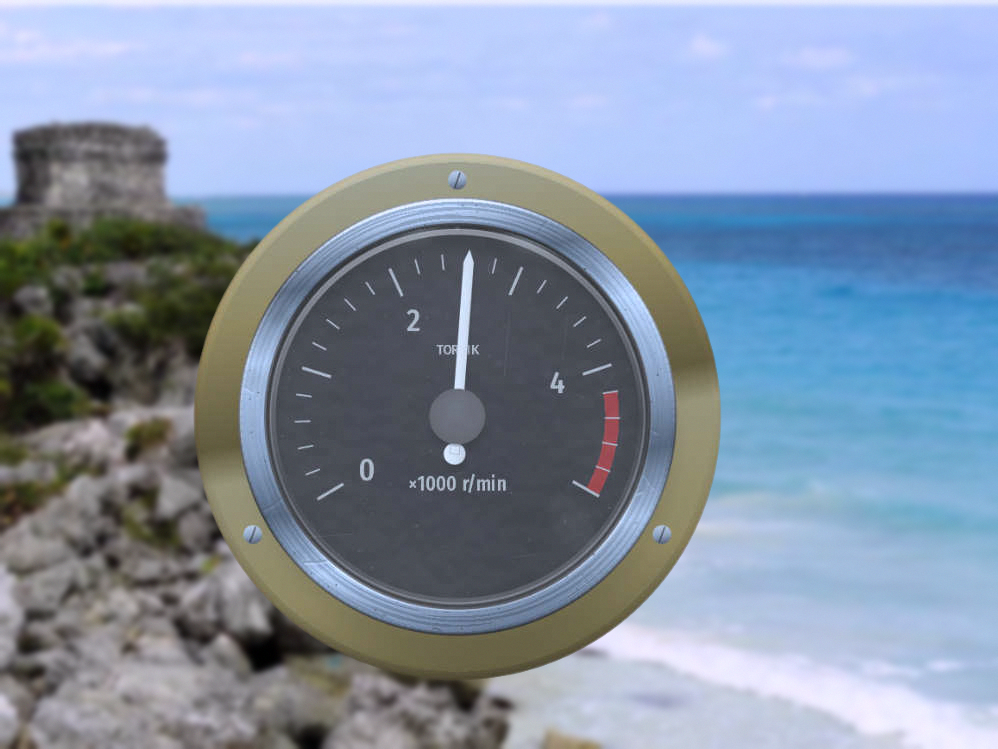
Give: 2600 rpm
